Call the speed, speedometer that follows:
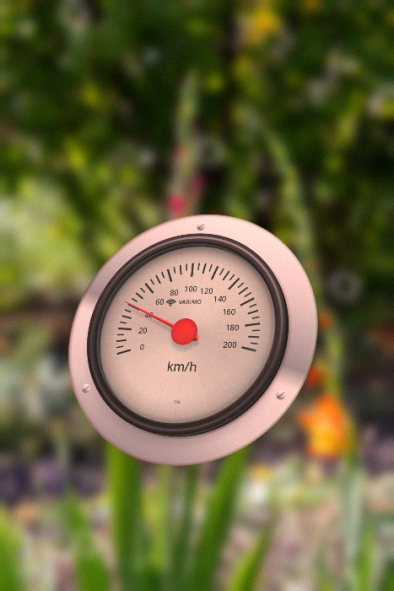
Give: 40 km/h
